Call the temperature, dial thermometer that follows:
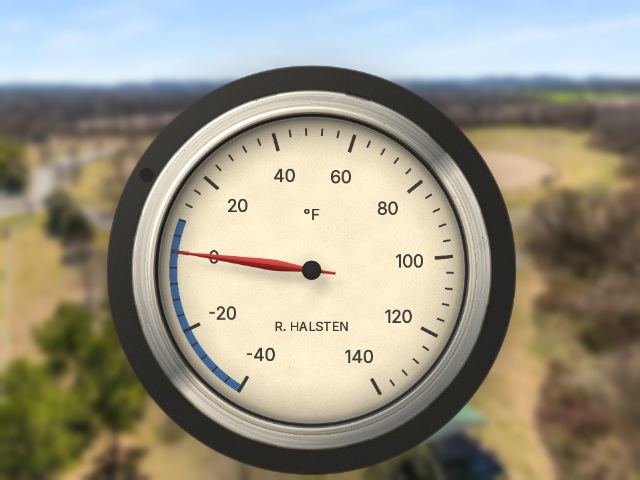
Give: 0 °F
